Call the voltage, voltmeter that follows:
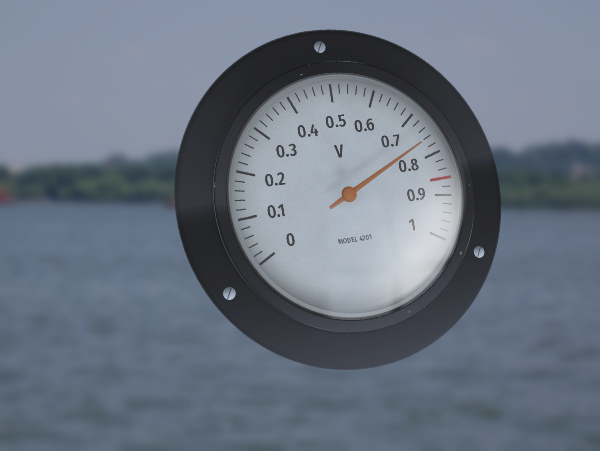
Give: 0.76 V
